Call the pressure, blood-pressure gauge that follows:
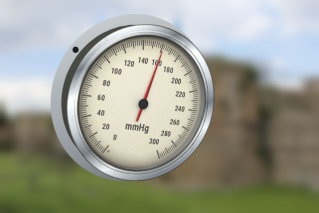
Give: 160 mmHg
